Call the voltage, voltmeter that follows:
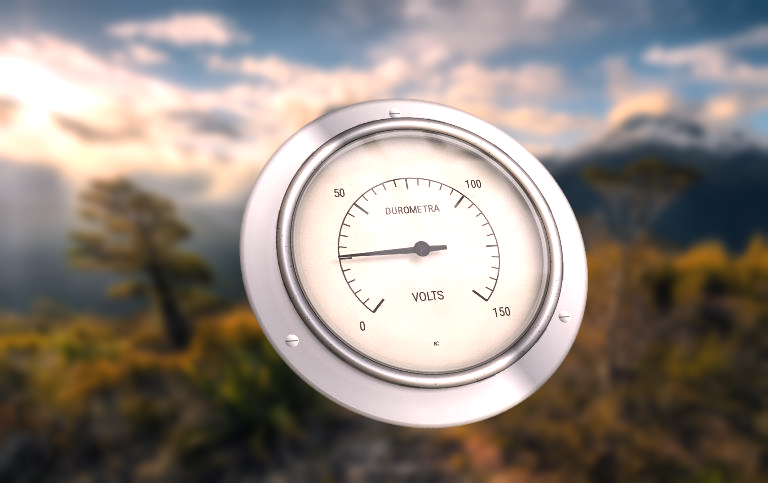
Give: 25 V
